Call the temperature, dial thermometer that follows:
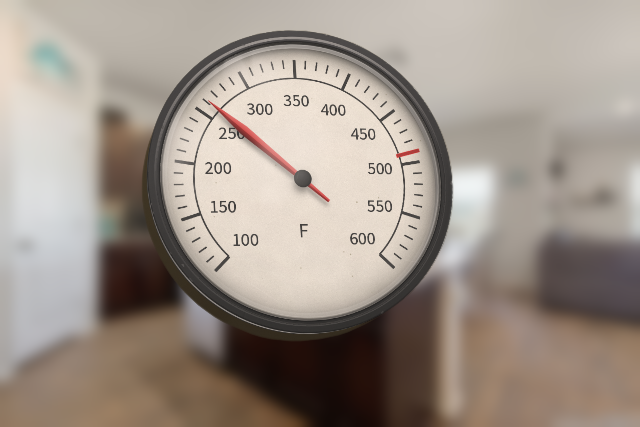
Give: 260 °F
